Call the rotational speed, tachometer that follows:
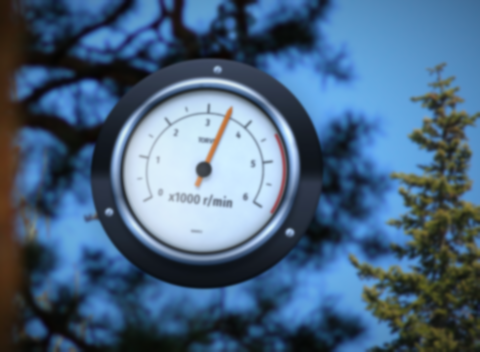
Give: 3500 rpm
